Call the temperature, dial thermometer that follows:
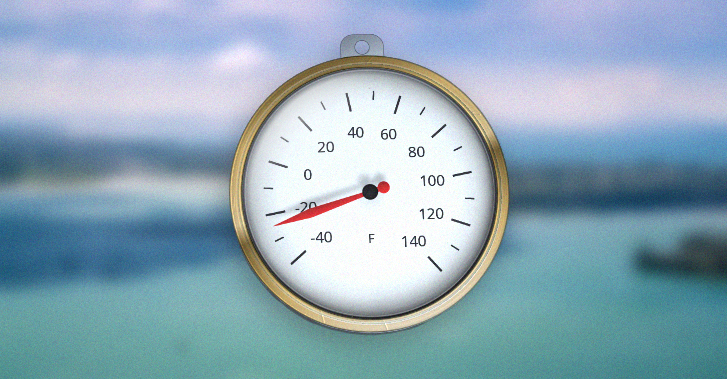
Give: -25 °F
